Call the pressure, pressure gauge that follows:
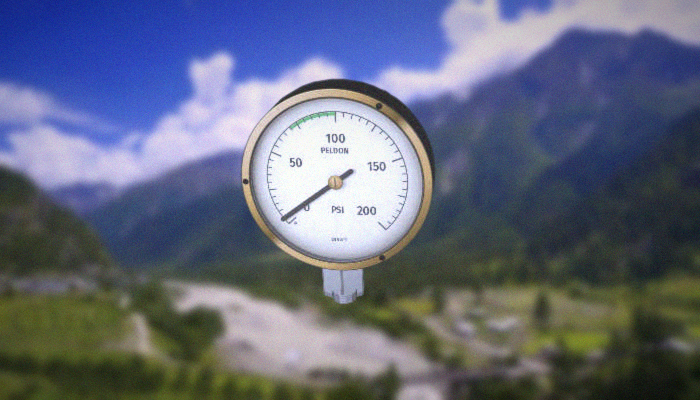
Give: 5 psi
